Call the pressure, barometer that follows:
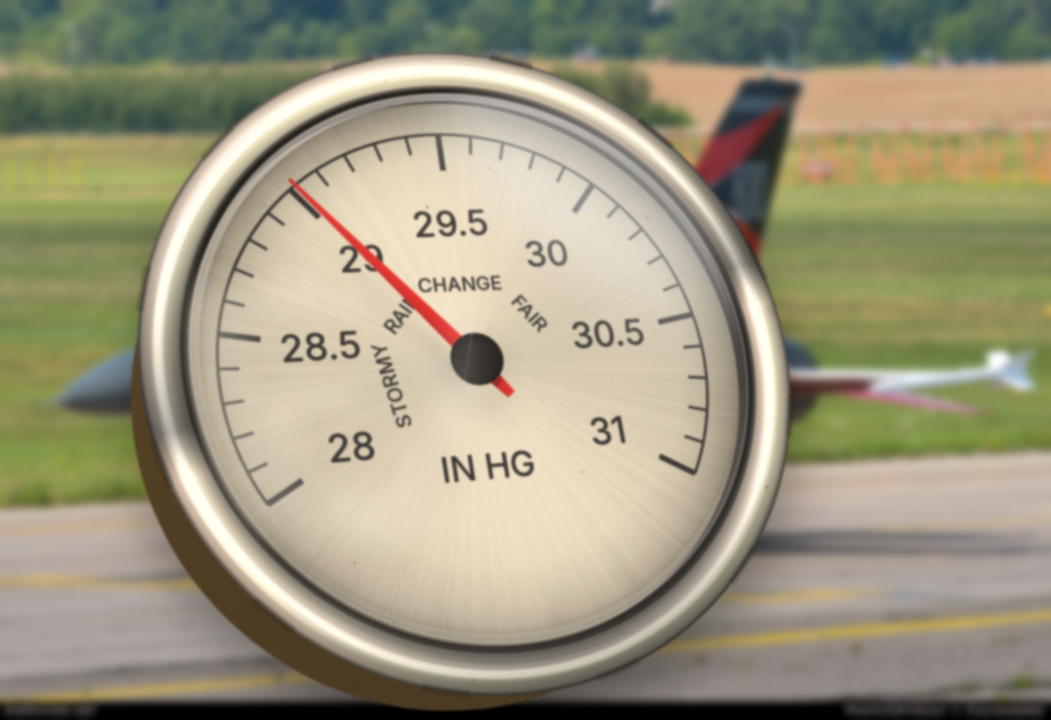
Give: 29 inHg
